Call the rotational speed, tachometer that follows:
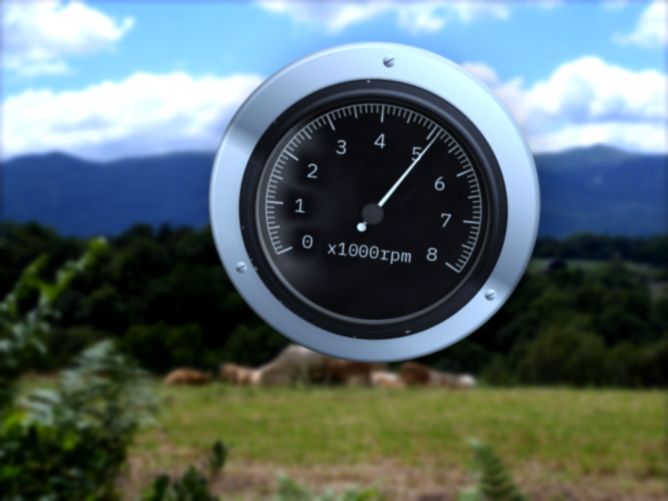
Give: 5100 rpm
